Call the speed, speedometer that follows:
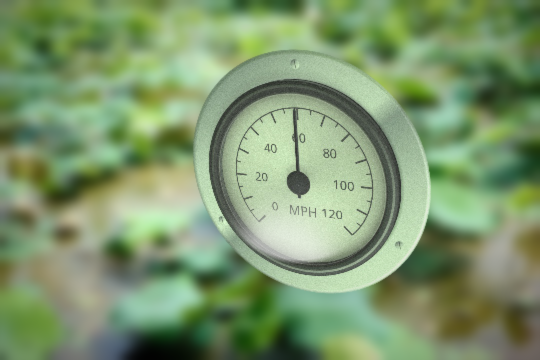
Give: 60 mph
